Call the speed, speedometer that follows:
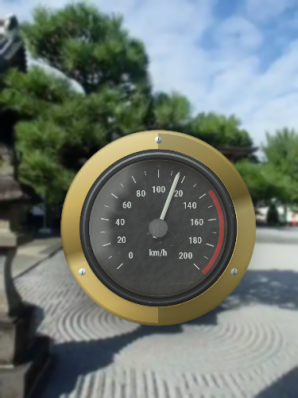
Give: 115 km/h
